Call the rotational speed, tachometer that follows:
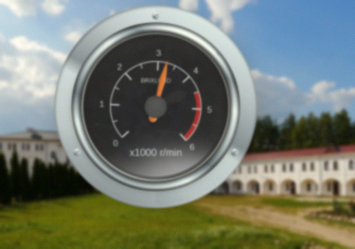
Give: 3250 rpm
